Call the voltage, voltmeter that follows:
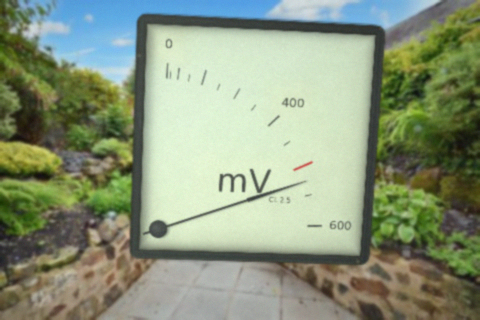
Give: 525 mV
